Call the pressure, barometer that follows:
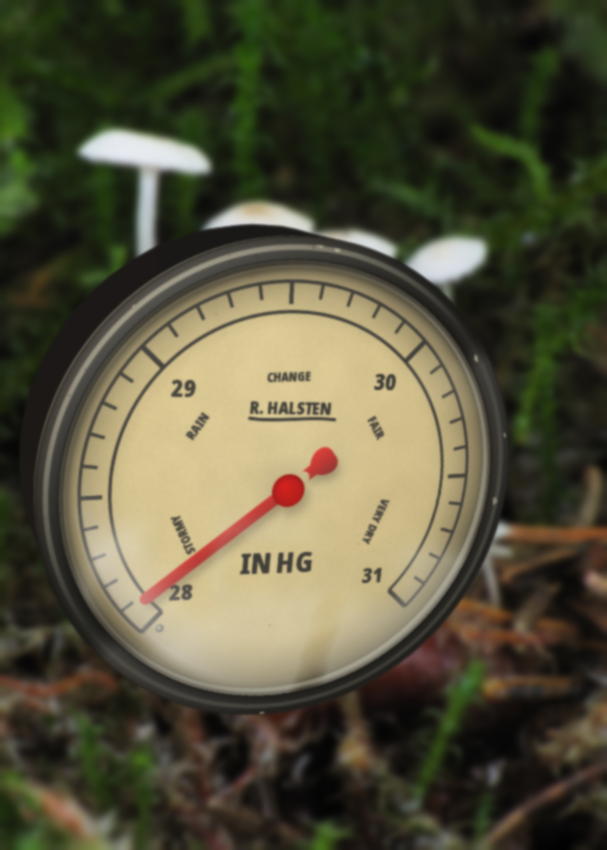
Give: 28.1 inHg
